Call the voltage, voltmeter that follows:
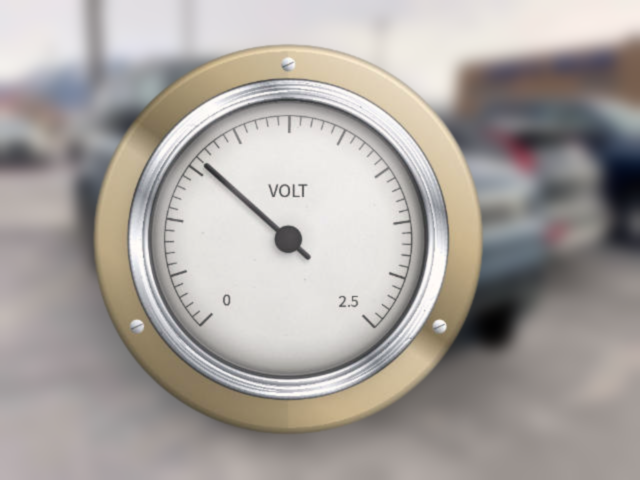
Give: 0.8 V
